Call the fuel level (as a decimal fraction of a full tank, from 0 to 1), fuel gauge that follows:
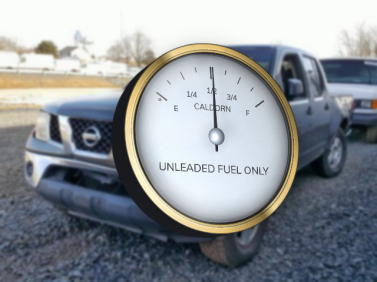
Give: 0.5
